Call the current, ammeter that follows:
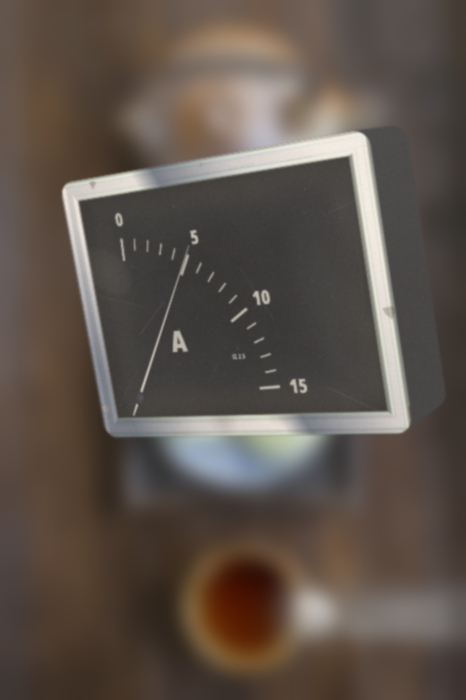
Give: 5 A
